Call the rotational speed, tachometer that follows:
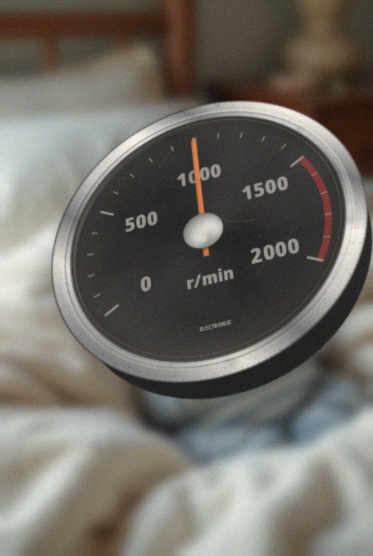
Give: 1000 rpm
